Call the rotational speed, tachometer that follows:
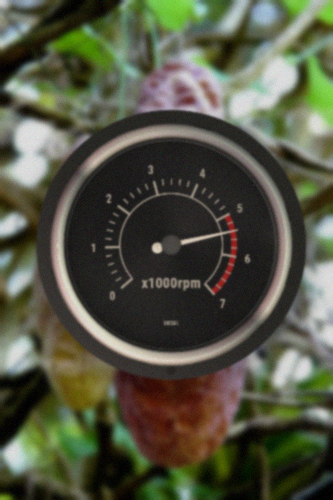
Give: 5400 rpm
